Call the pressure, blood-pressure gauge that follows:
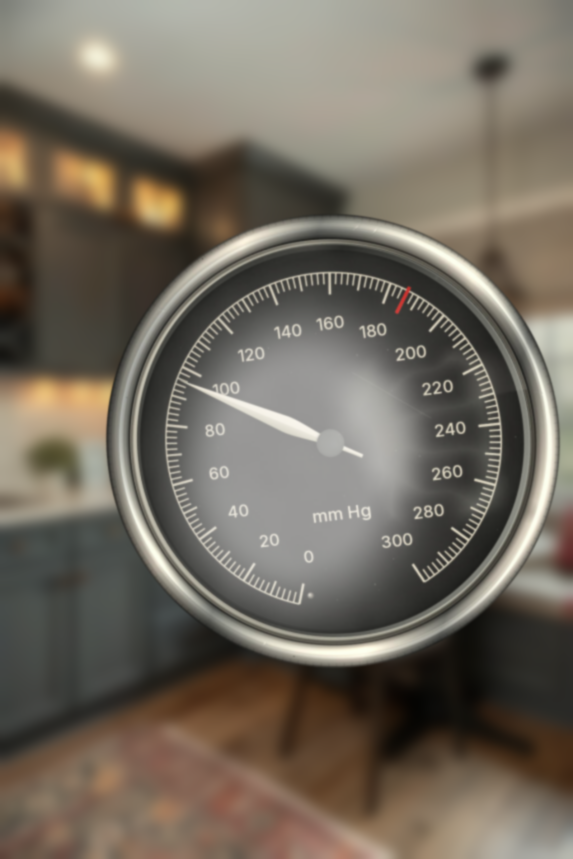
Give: 96 mmHg
